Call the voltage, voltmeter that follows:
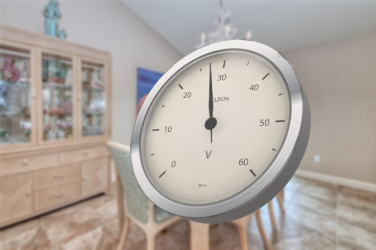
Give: 27.5 V
